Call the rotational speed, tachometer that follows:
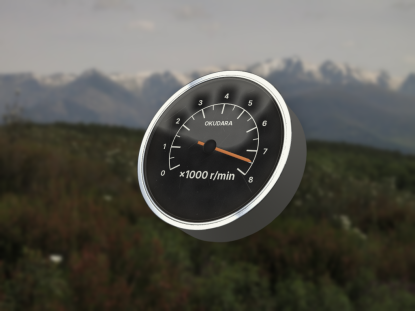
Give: 7500 rpm
